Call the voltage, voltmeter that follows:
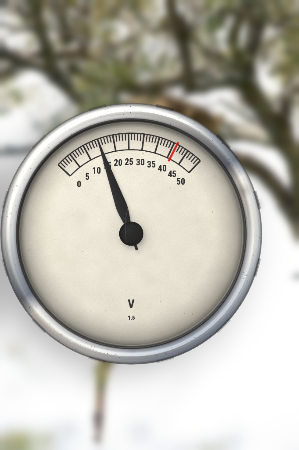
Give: 15 V
